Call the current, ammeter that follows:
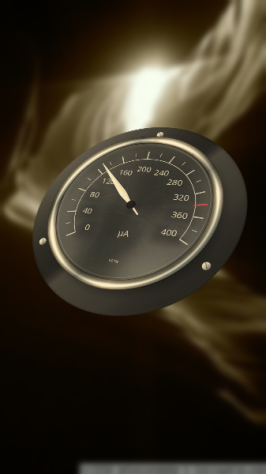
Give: 130 µA
